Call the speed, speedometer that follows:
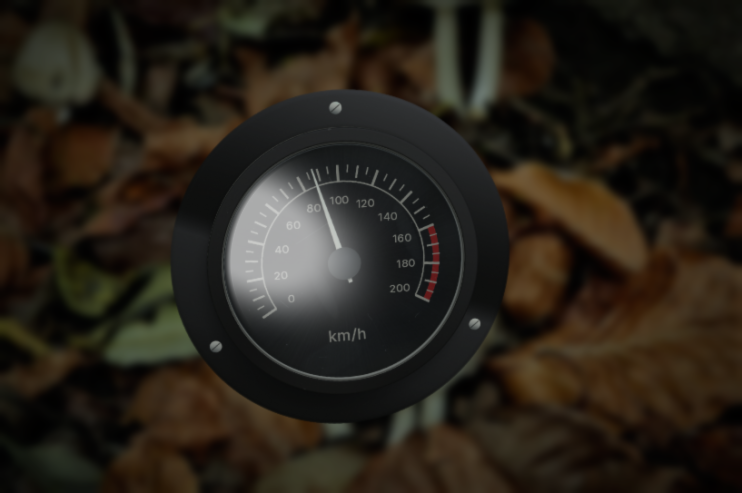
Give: 87.5 km/h
